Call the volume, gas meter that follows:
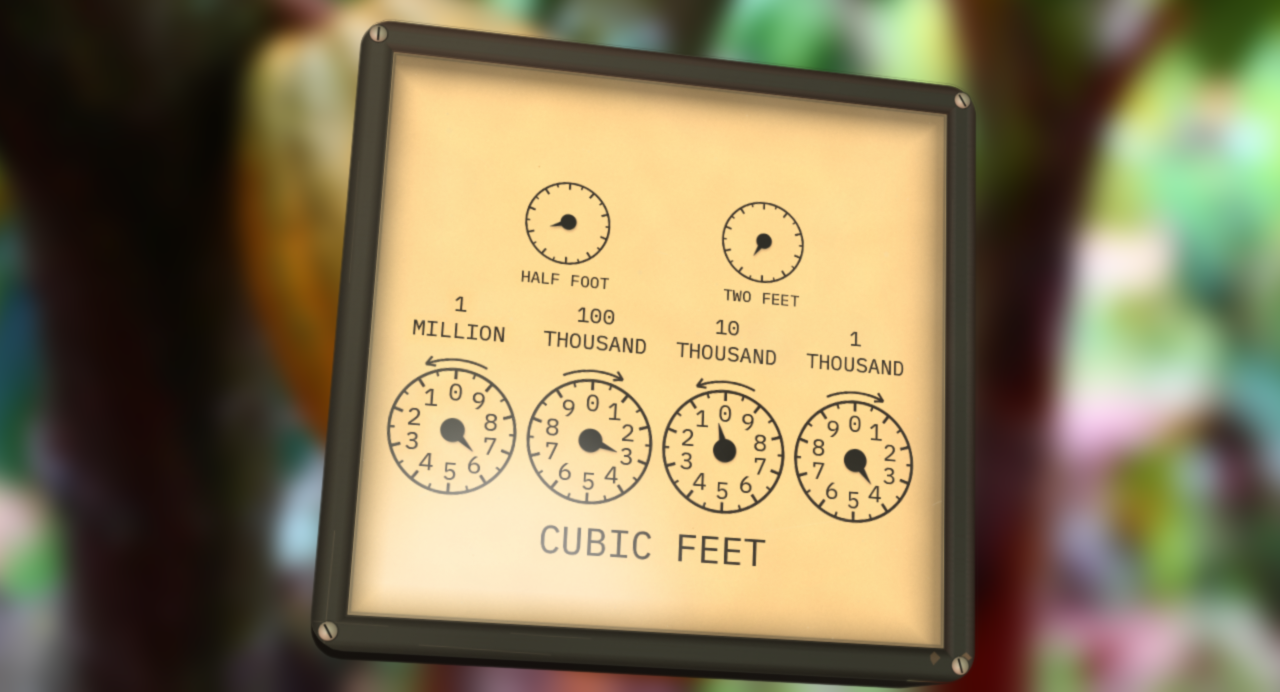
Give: 630400 ft³
